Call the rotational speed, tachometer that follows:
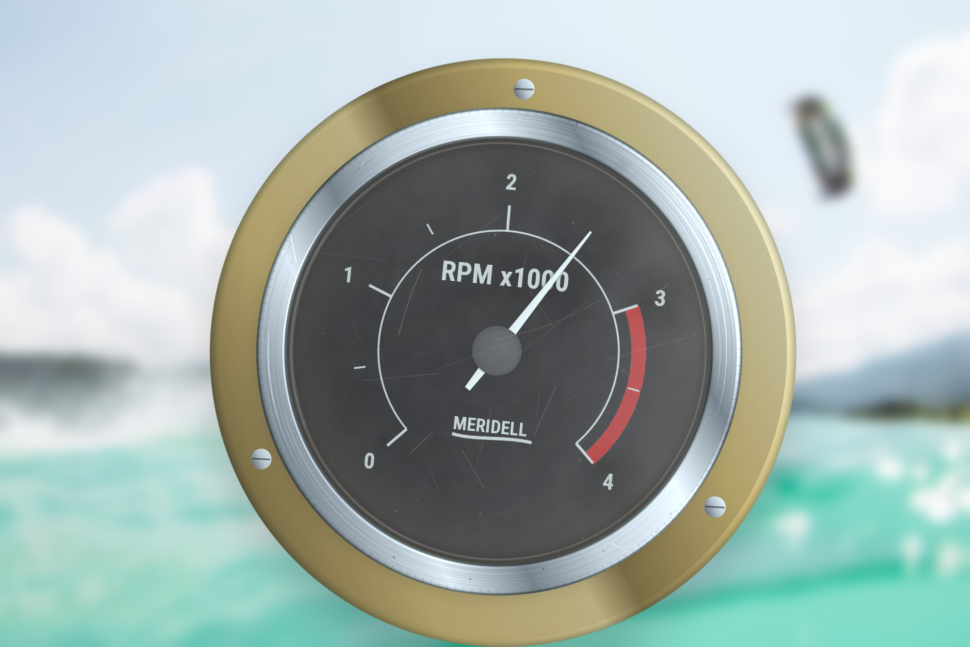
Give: 2500 rpm
